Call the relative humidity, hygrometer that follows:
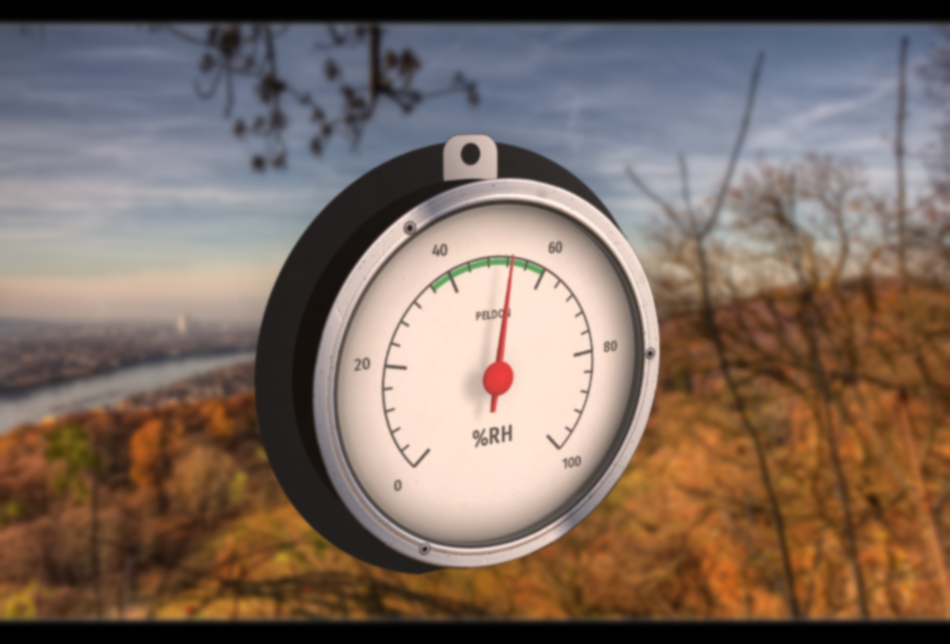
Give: 52 %
